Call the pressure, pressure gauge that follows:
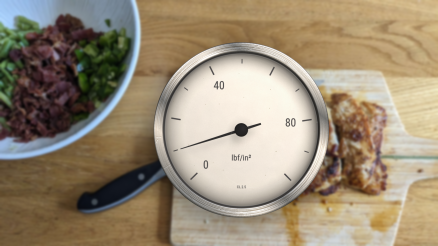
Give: 10 psi
